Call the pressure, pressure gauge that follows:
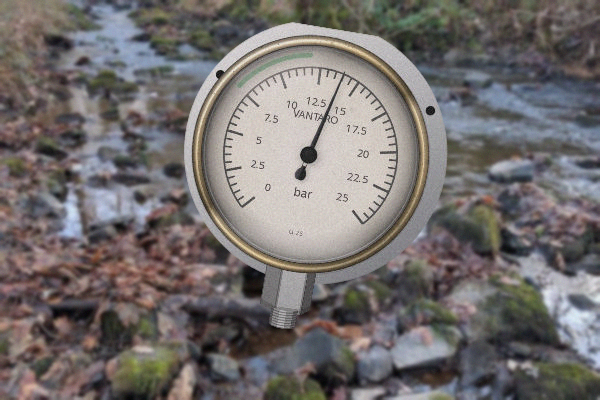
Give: 14 bar
